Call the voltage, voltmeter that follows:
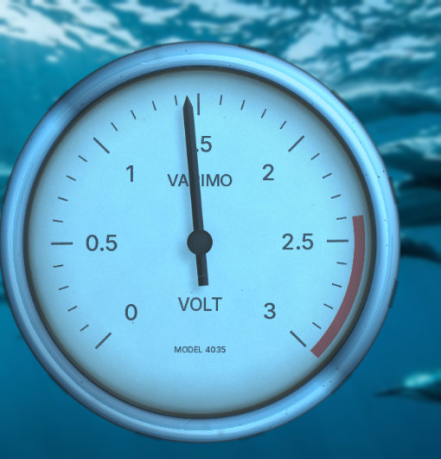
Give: 1.45 V
